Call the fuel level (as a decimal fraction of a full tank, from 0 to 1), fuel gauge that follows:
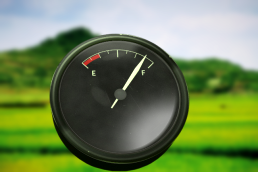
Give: 0.875
